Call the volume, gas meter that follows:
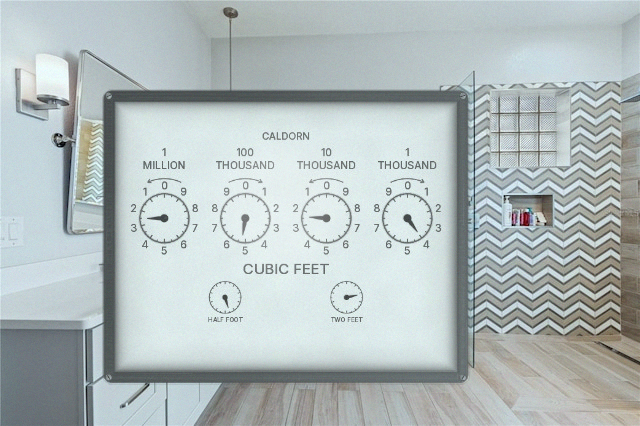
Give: 252400 ft³
